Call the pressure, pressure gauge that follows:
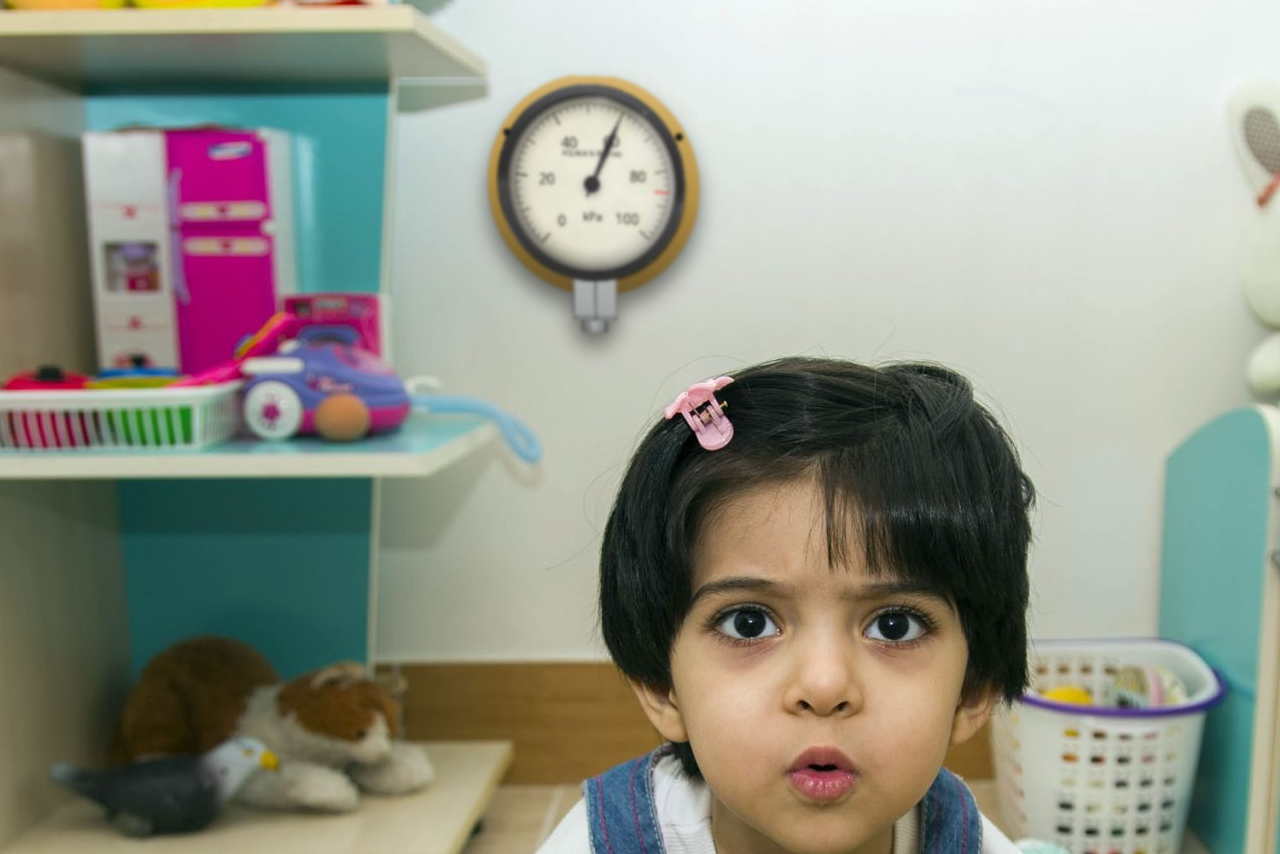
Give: 60 kPa
